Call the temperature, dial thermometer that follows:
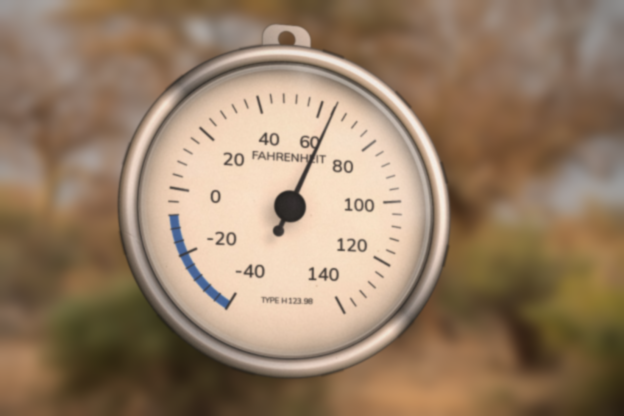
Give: 64 °F
